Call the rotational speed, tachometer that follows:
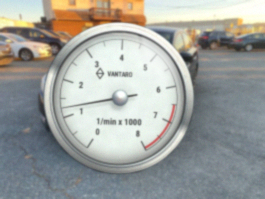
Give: 1250 rpm
